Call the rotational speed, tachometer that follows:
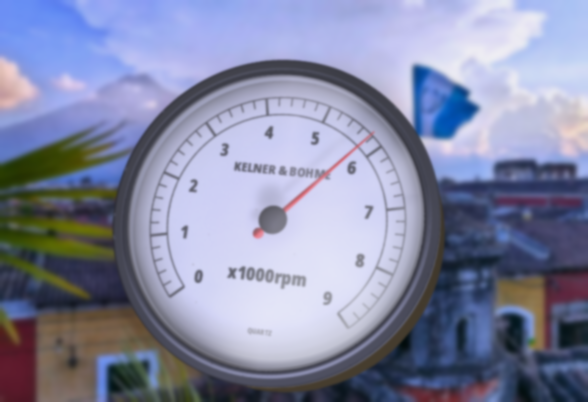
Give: 5800 rpm
